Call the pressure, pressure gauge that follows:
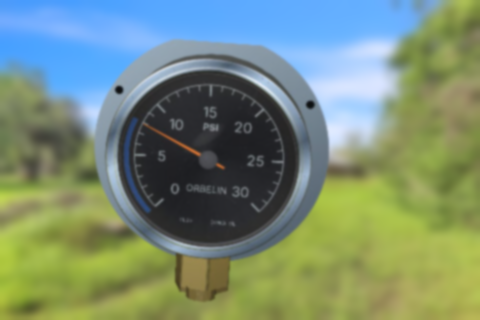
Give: 8 psi
